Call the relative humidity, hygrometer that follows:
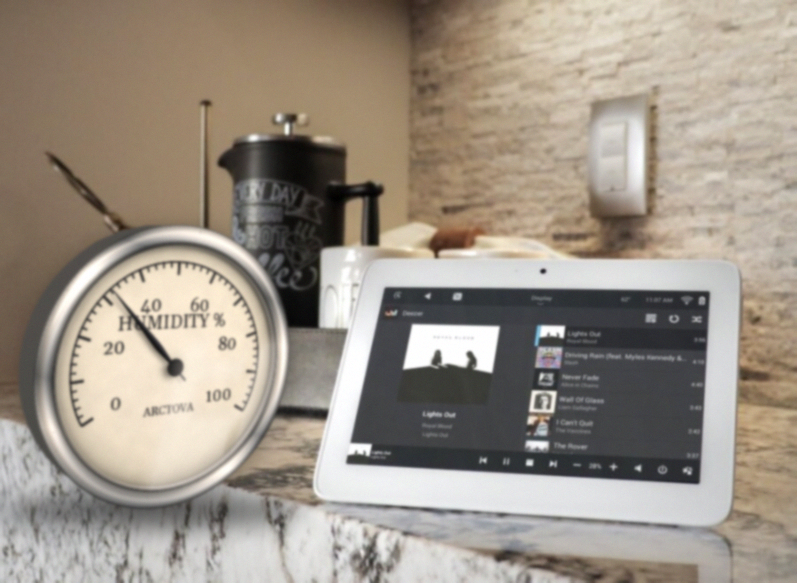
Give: 32 %
